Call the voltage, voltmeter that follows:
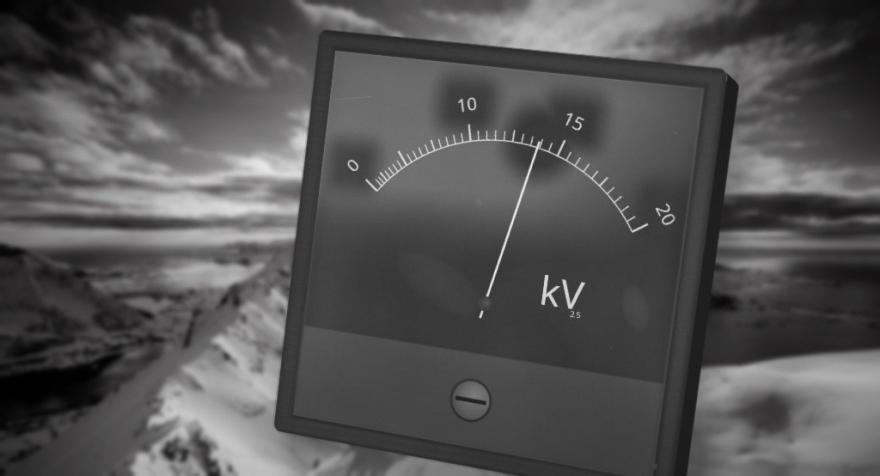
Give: 14 kV
